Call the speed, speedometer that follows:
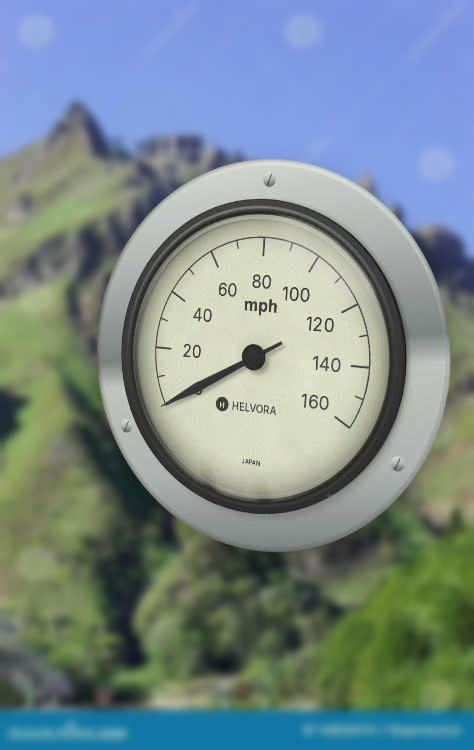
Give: 0 mph
